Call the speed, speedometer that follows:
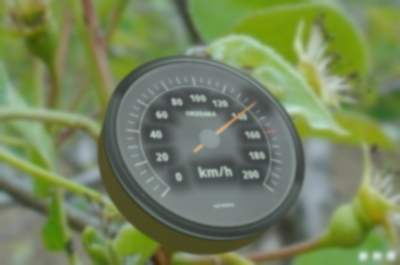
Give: 140 km/h
